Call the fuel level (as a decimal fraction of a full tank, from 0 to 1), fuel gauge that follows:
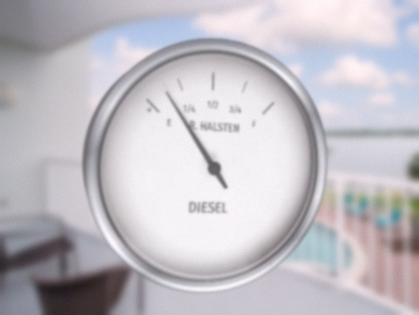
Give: 0.125
